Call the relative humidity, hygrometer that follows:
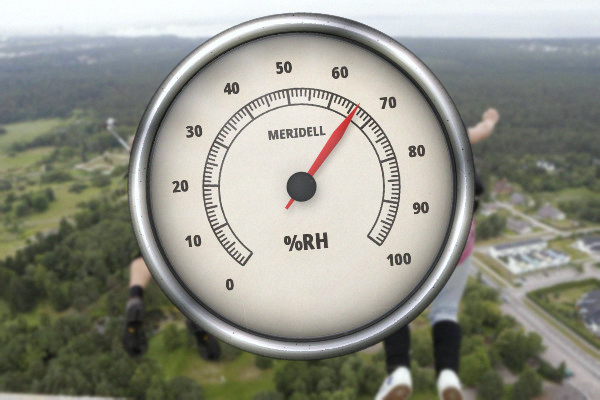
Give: 66 %
